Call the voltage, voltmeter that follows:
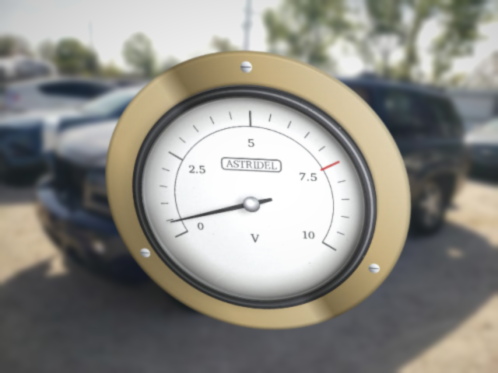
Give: 0.5 V
